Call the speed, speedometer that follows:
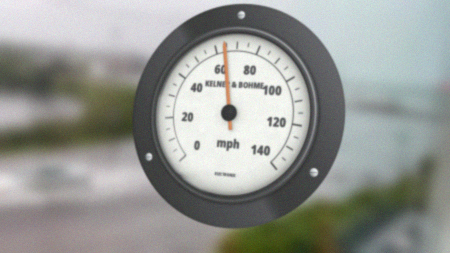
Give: 65 mph
